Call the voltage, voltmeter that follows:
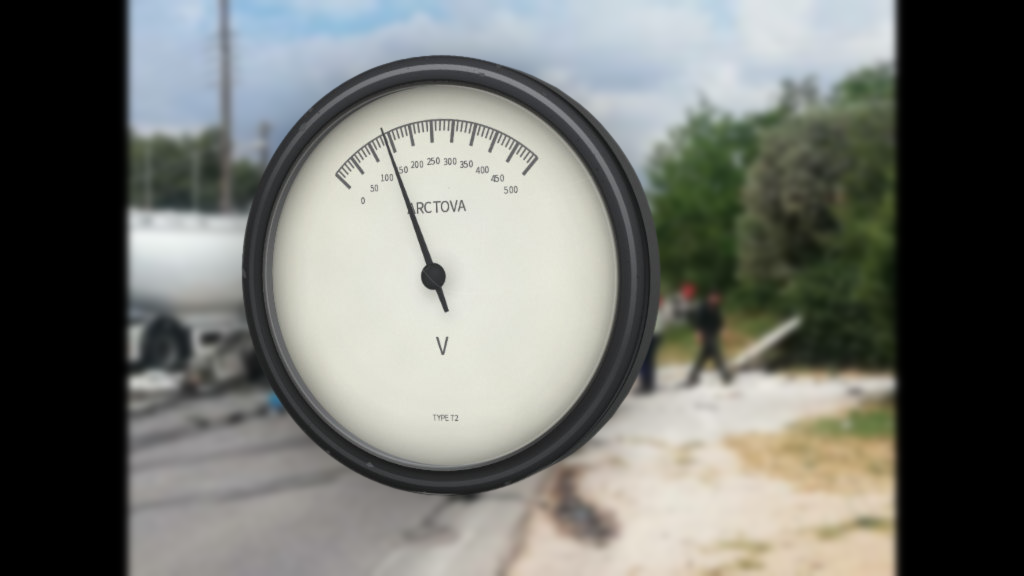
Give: 150 V
